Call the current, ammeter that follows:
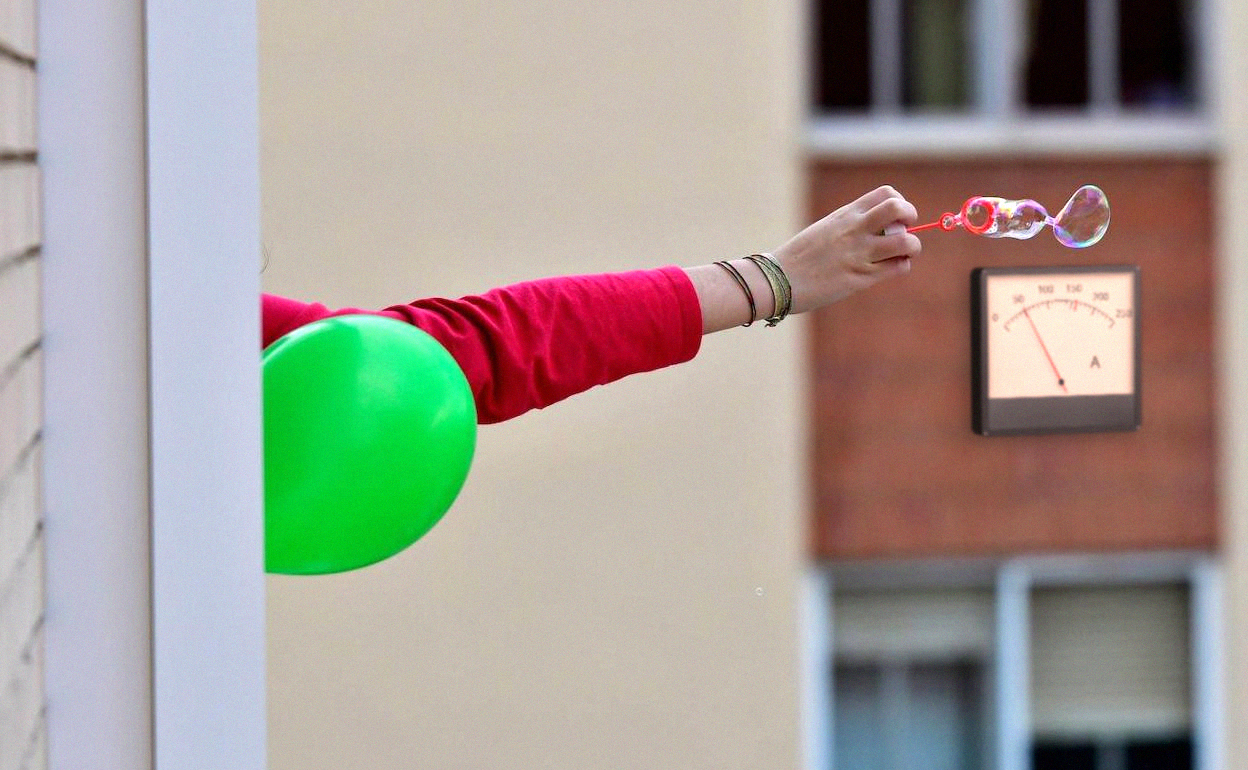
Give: 50 A
